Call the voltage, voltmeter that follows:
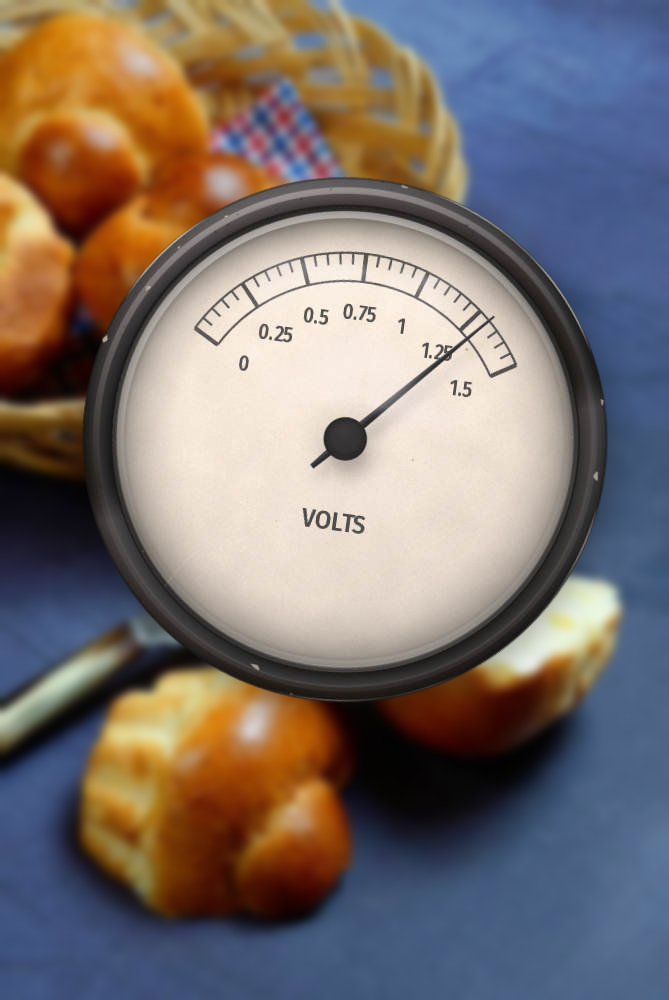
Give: 1.3 V
